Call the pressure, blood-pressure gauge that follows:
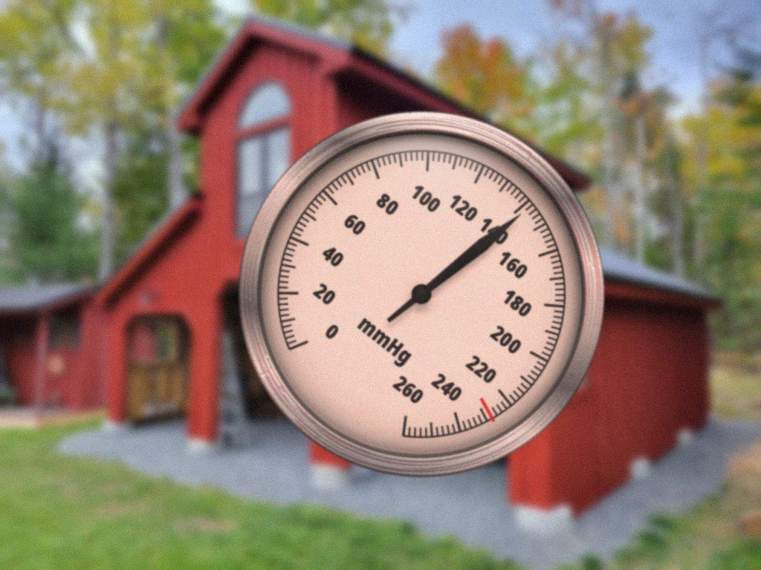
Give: 142 mmHg
